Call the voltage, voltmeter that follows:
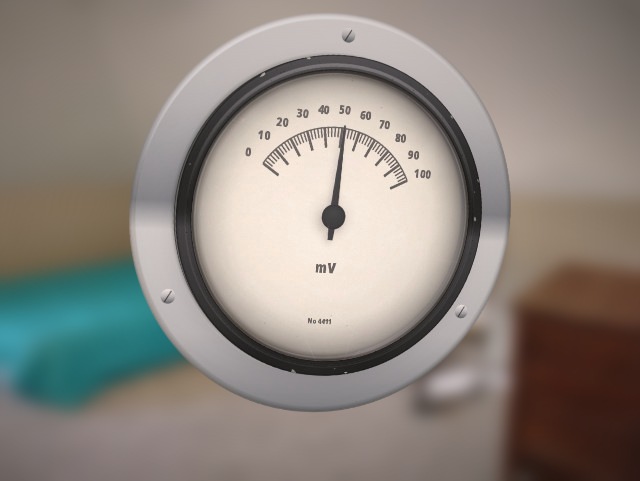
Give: 50 mV
